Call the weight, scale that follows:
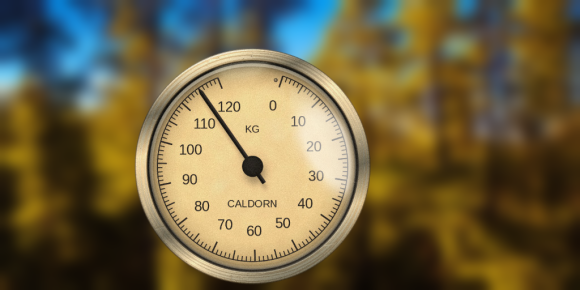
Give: 115 kg
